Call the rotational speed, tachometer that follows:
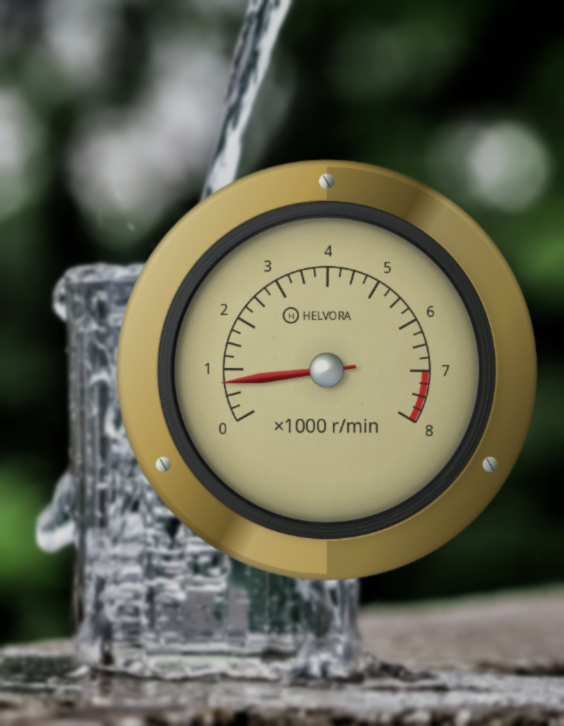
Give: 750 rpm
